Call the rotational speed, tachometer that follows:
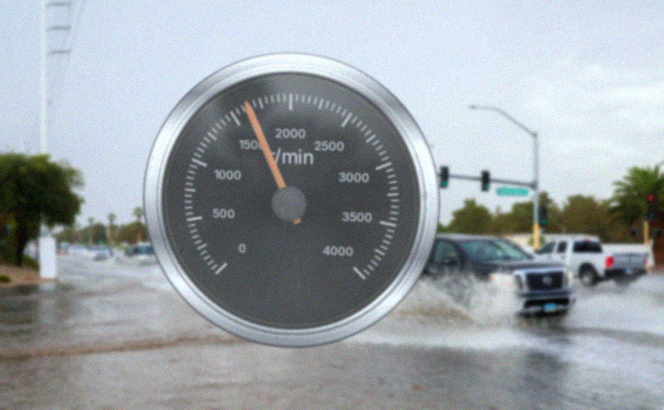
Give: 1650 rpm
